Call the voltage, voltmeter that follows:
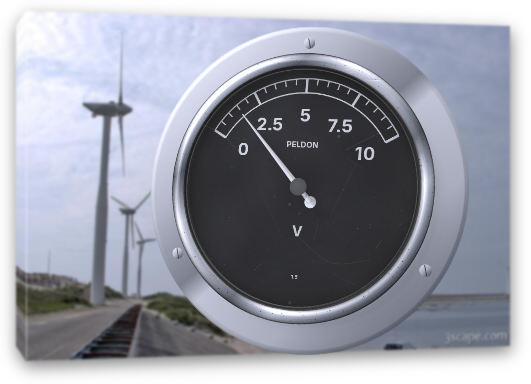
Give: 1.5 V
